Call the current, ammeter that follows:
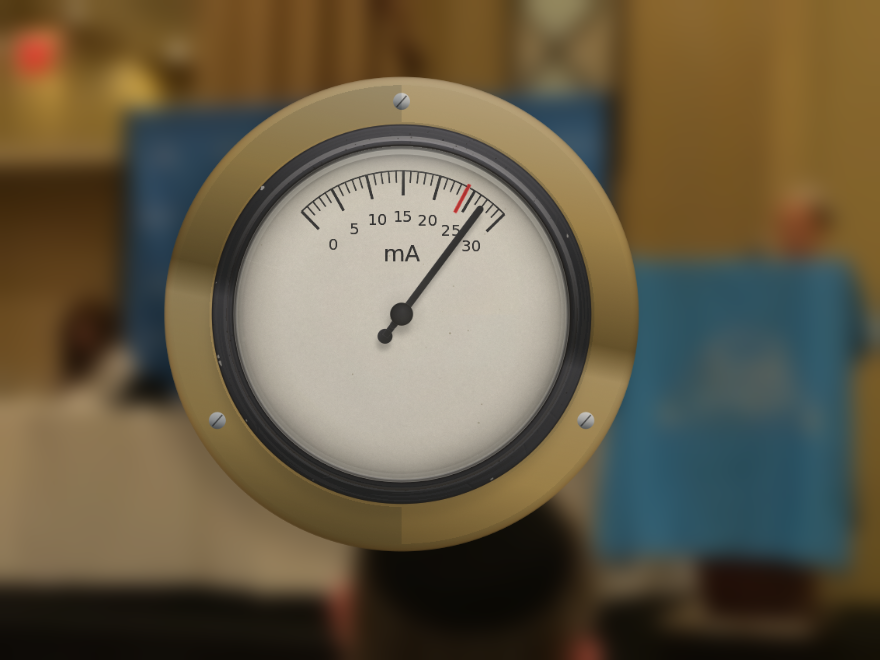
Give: 27 mA
